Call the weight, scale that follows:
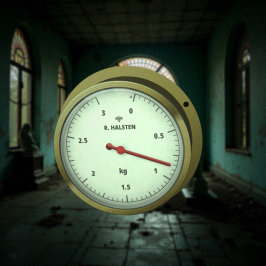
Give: 0.85 kg
